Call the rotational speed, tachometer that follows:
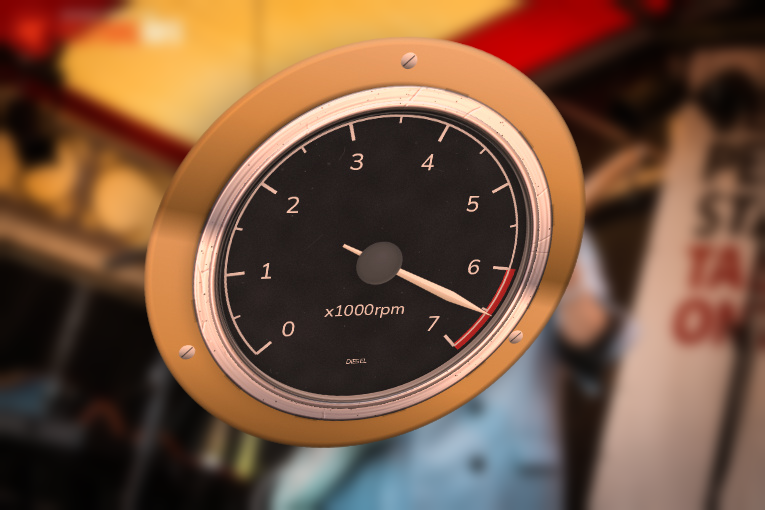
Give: 6500 rpm
